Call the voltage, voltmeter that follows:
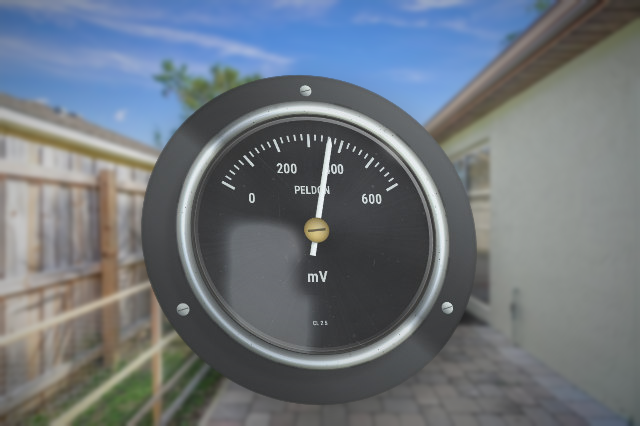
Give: 360 mV
